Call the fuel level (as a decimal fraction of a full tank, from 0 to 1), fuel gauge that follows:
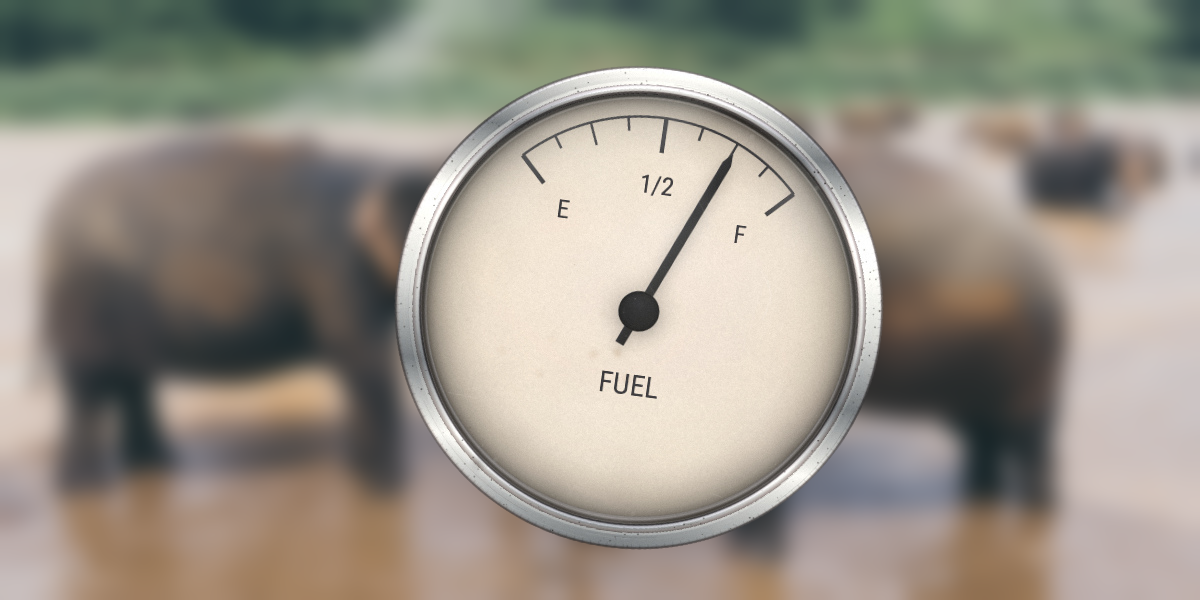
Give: 0.75
